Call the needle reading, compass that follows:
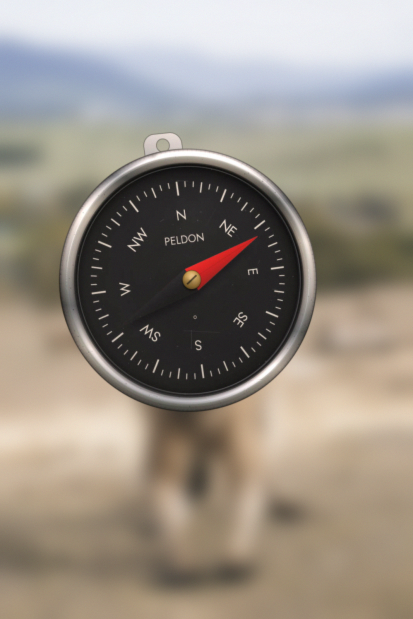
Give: 65 °
